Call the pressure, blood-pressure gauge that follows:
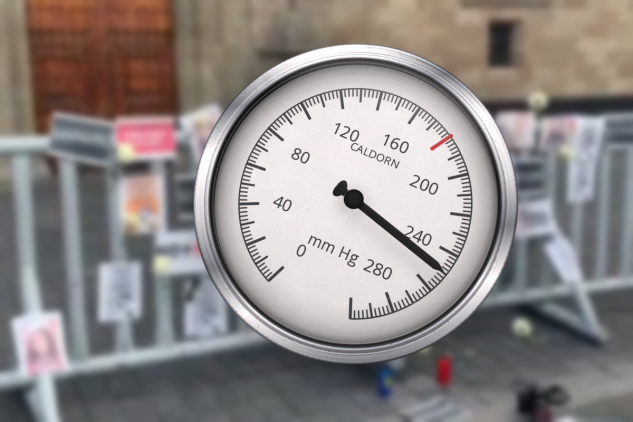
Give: 250 mmHg
